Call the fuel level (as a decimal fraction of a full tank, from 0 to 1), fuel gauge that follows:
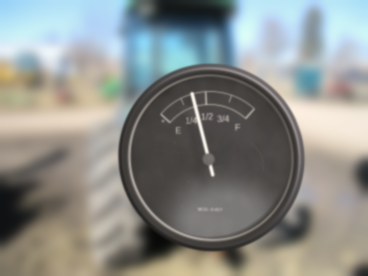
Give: 0.375
